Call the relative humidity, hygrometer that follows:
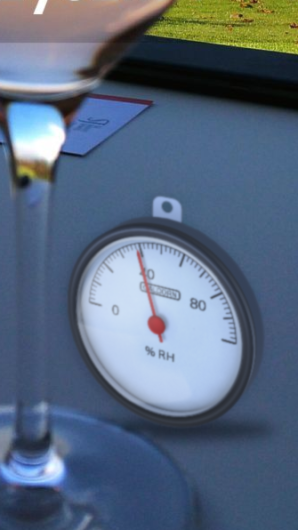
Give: 40 %
